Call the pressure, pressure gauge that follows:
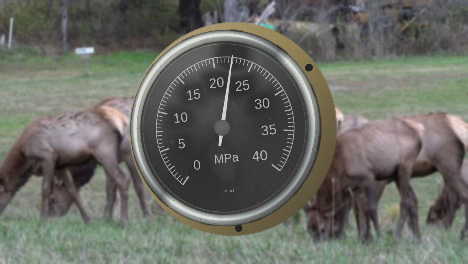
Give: 22.5 MPa
